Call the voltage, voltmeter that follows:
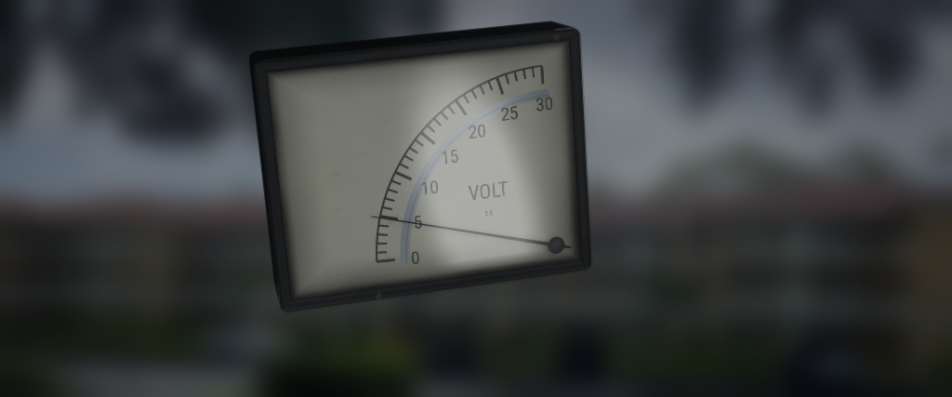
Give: 5 V
